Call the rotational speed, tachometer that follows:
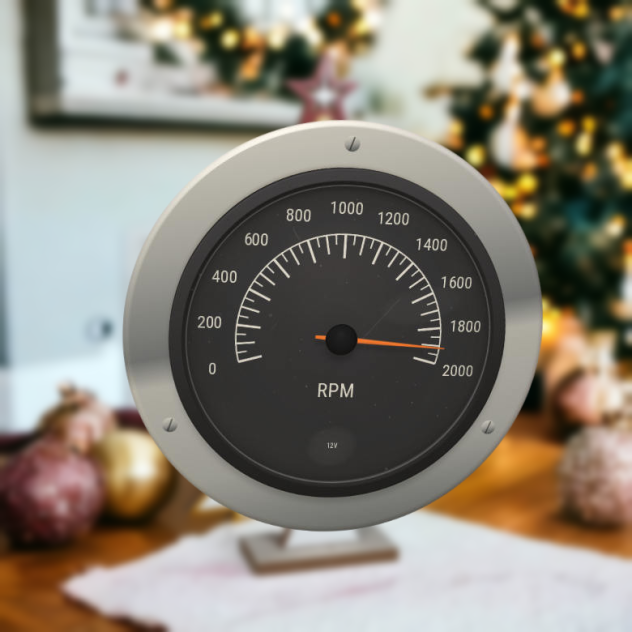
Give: 1900 rpm
